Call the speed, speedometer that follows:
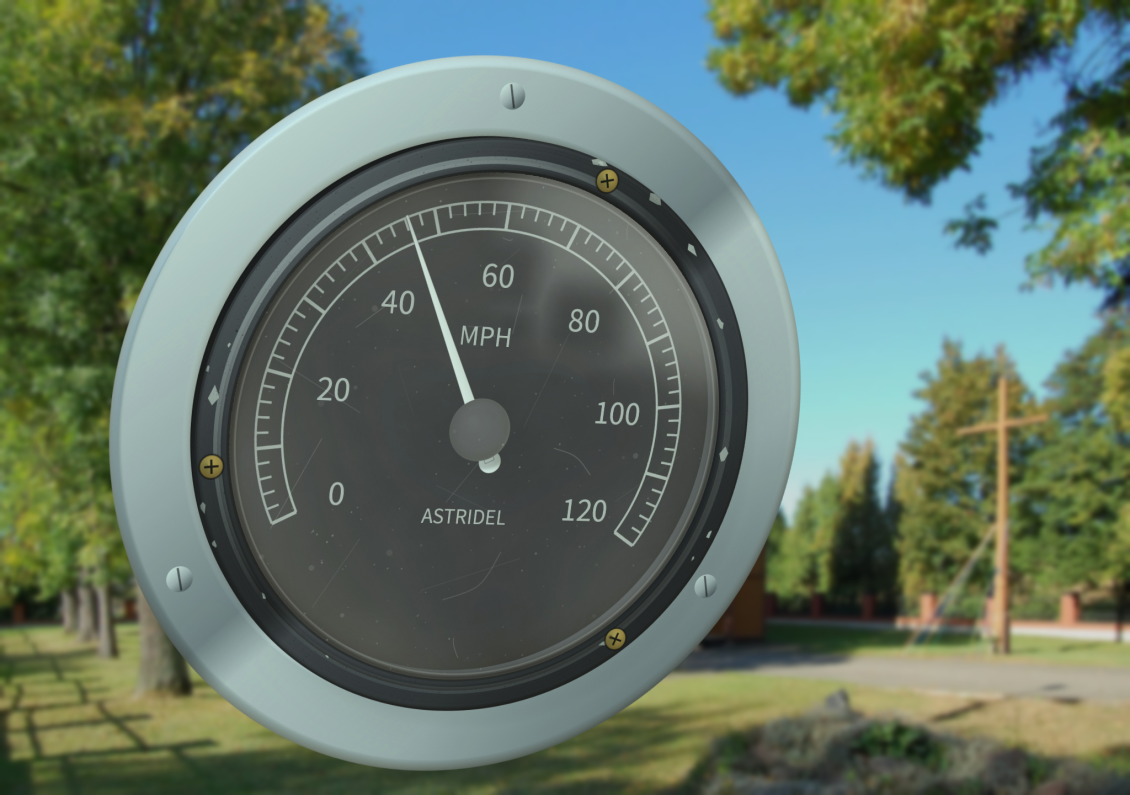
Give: 46 mph
